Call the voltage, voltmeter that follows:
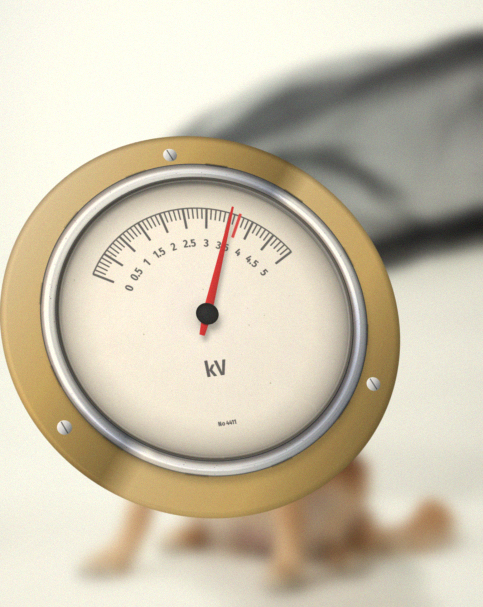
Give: 3.5 kV
